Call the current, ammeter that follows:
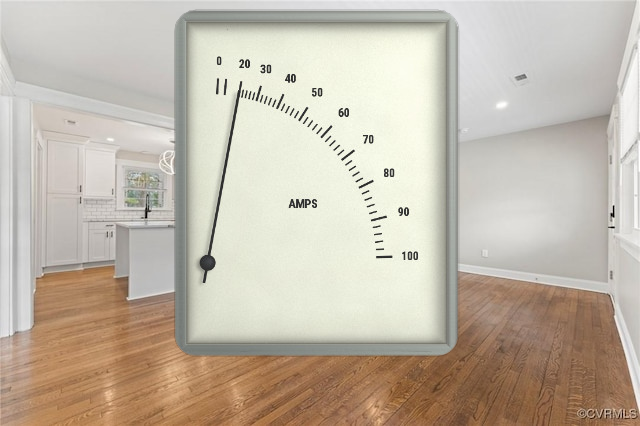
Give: 20 A
